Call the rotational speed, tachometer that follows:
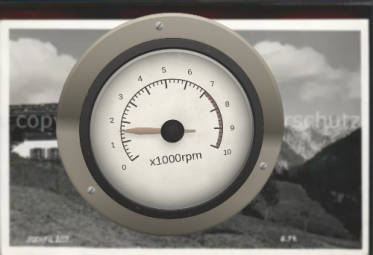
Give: 1600 rpm
